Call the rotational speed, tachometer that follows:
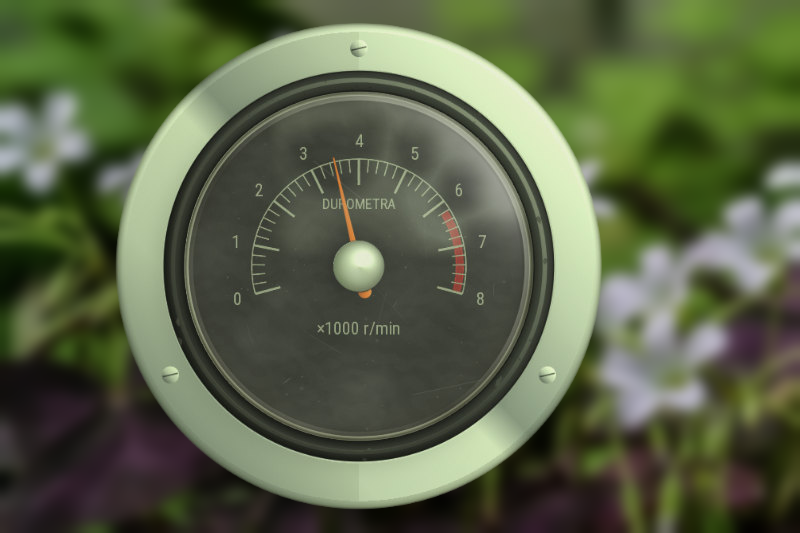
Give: 3500 rpm
